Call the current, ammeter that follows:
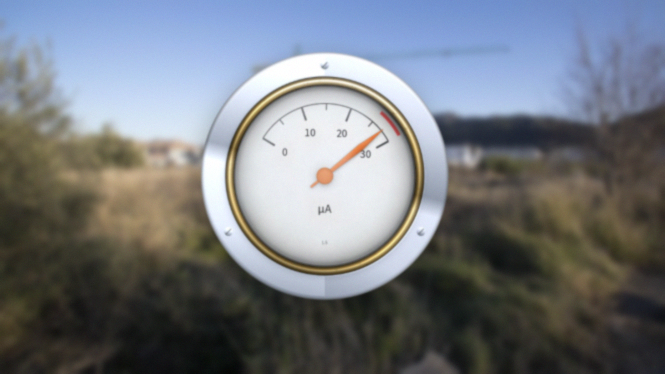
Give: 27.5 µA
